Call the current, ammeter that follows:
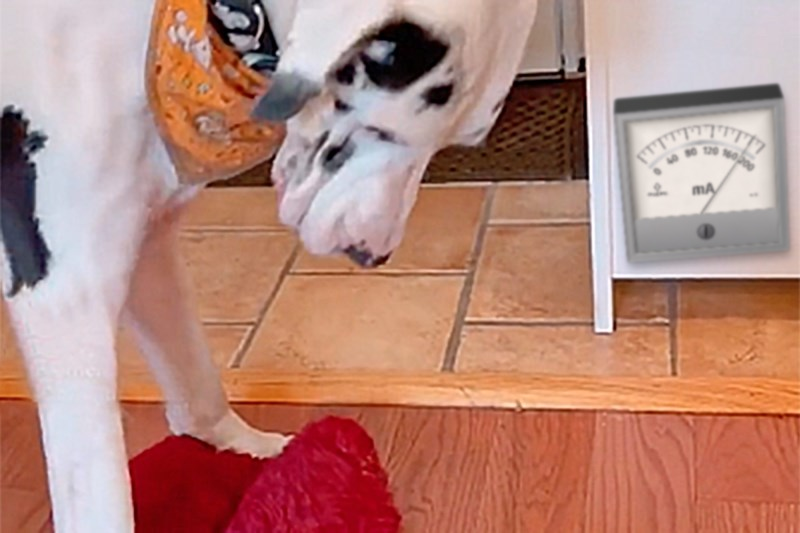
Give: 180 mA
